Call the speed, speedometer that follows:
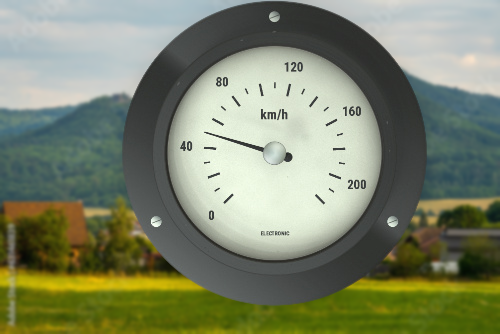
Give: 50 km/h
